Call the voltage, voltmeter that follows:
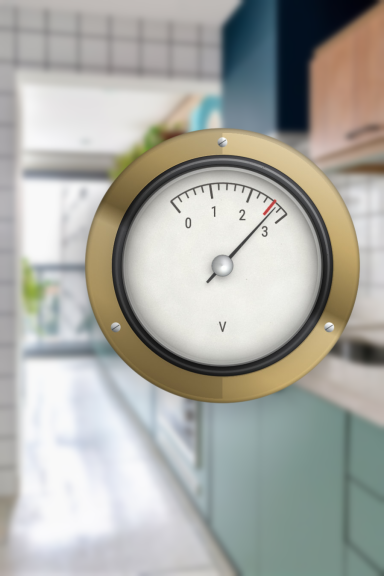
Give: 2.7 V
